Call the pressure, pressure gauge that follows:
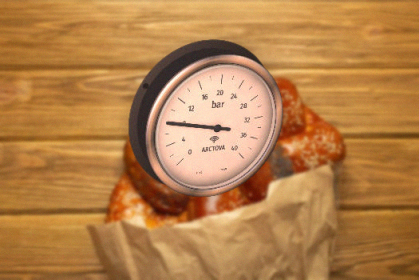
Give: 8 bar
